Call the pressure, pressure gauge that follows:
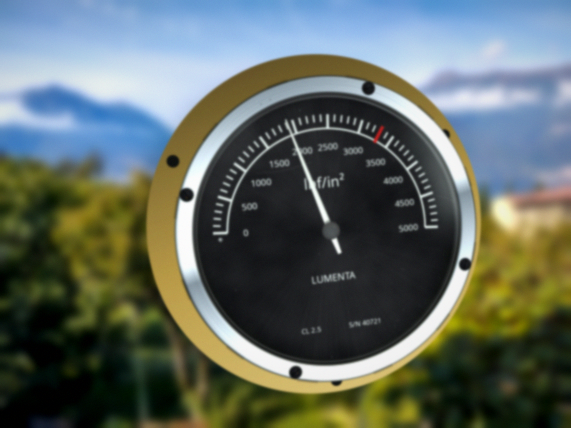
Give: 1900 psi
